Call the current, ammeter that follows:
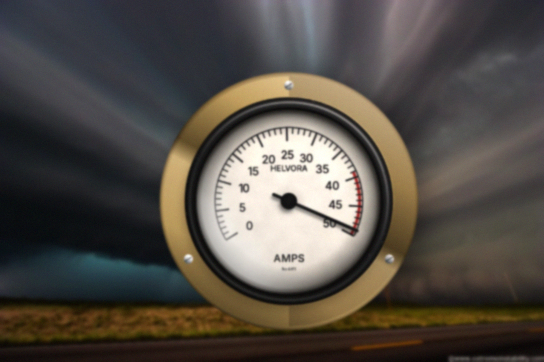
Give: 49 A
